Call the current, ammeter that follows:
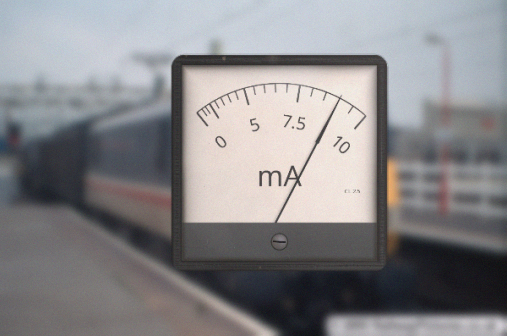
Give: 9 mA
